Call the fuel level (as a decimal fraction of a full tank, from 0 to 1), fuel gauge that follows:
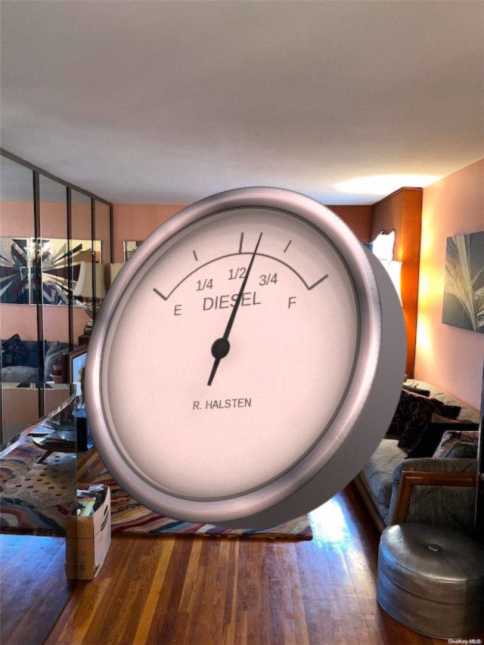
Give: 0.625
